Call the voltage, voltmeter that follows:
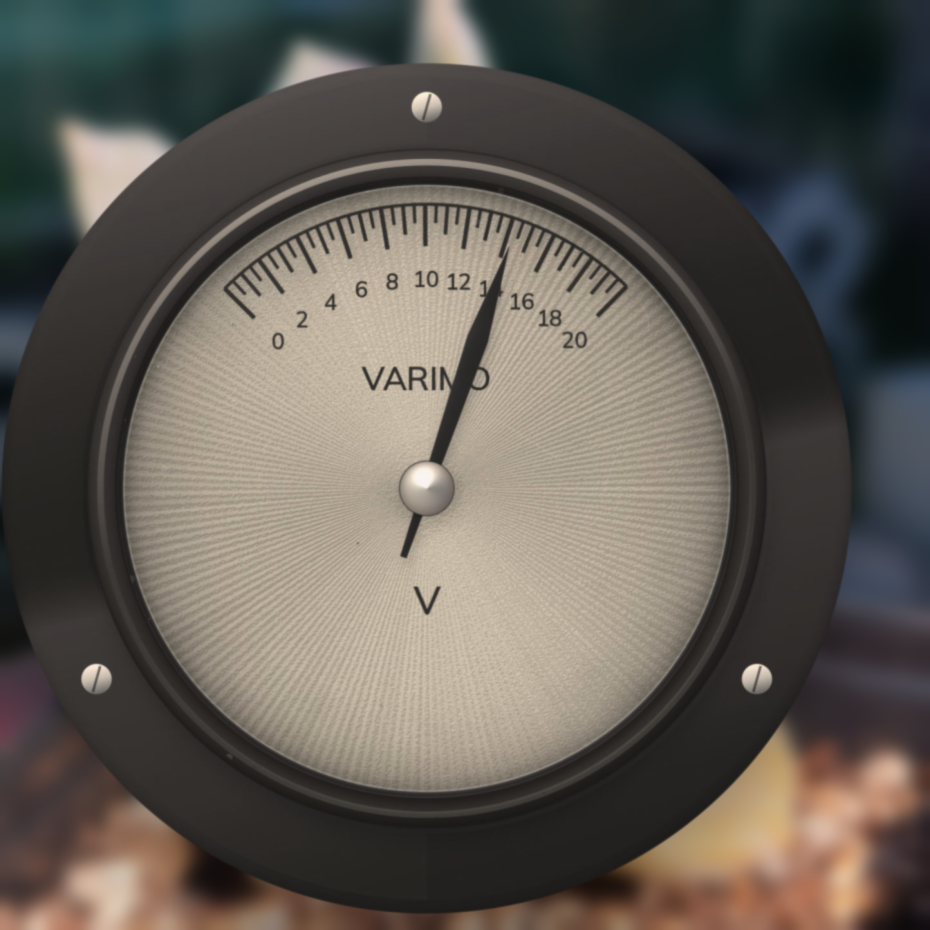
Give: 14.25 V
